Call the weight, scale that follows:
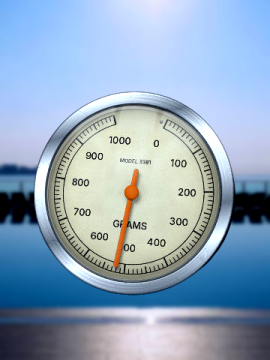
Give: 520 g
